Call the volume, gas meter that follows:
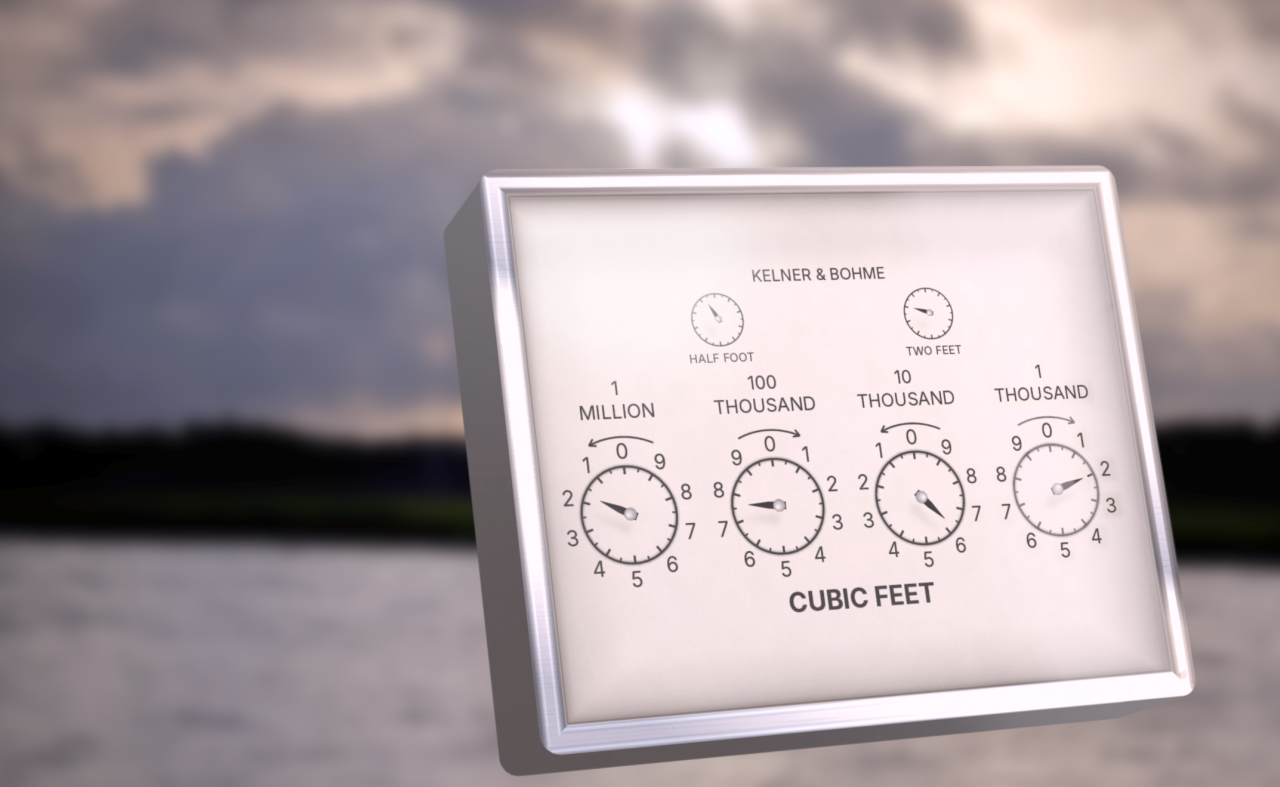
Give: 176200 ft³
